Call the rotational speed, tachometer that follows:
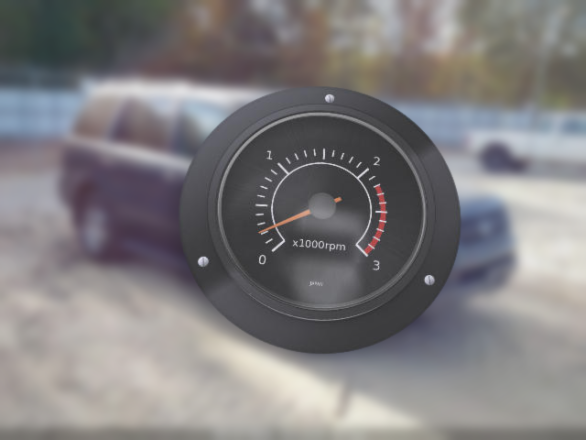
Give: 200 rpm
